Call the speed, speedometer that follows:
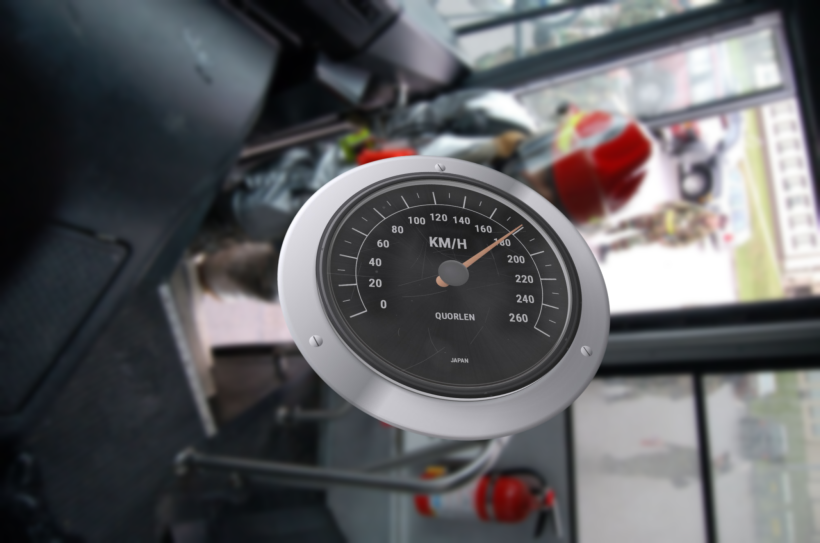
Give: 180 km/h
